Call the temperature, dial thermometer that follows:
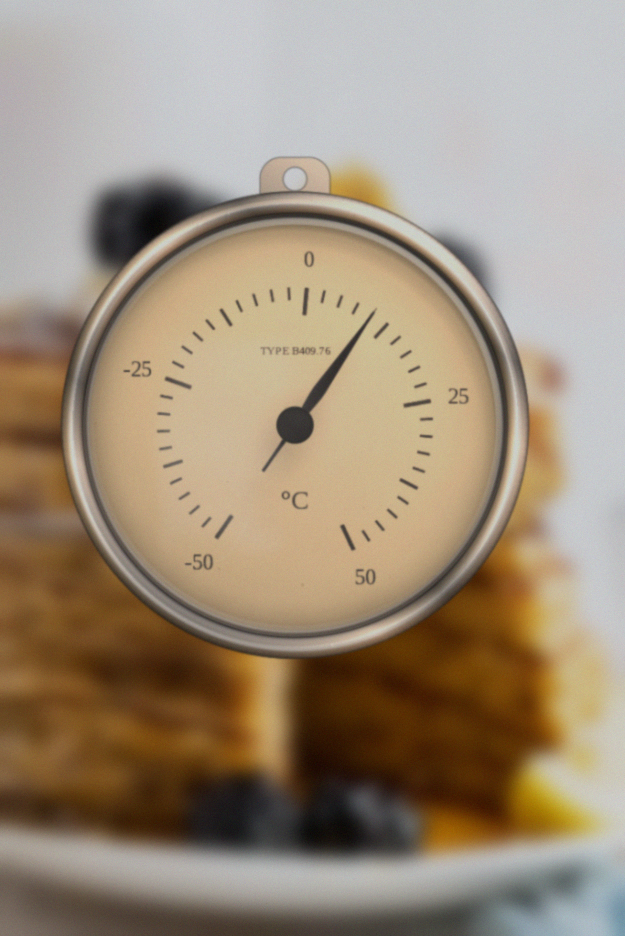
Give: 10 °C
